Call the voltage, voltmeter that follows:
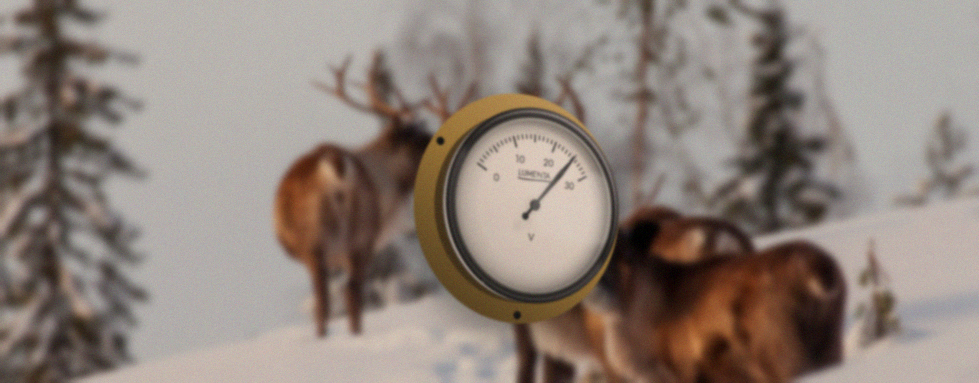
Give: 25 V
